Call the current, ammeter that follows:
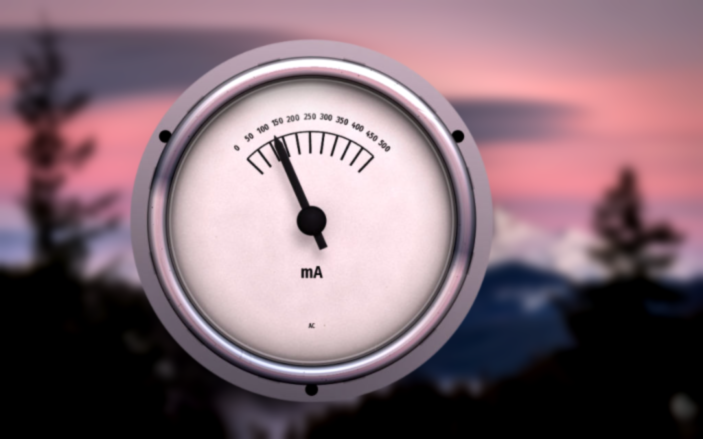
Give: 125 mA
